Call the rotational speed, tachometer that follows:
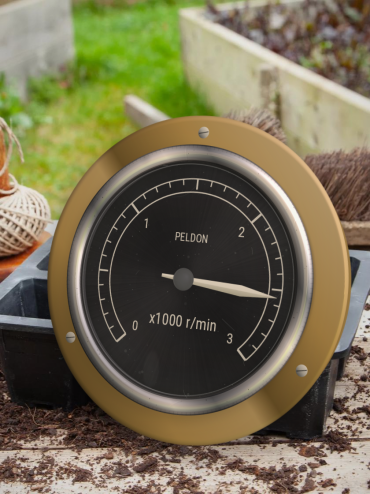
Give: 2550 rpm
